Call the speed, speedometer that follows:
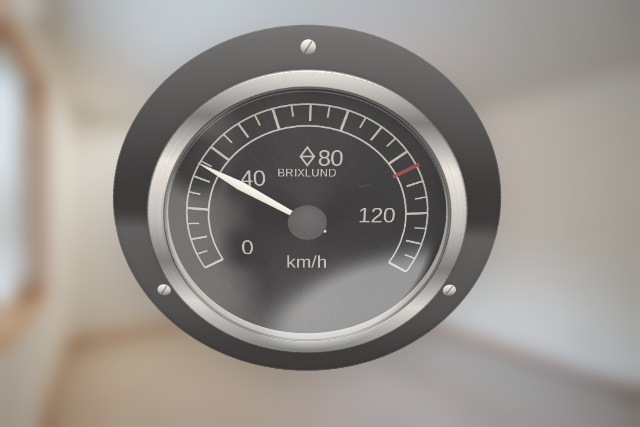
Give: 35 km/h
